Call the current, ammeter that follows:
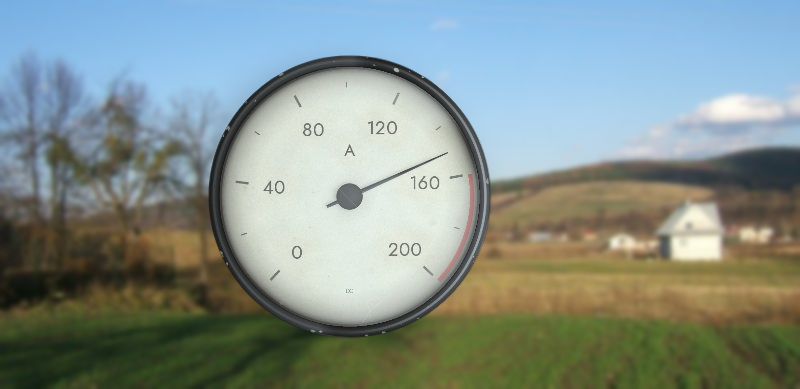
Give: 150 A
